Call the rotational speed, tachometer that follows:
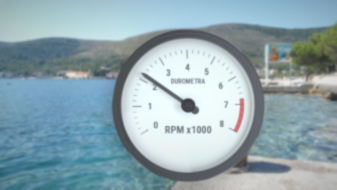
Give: 2200 rpm
